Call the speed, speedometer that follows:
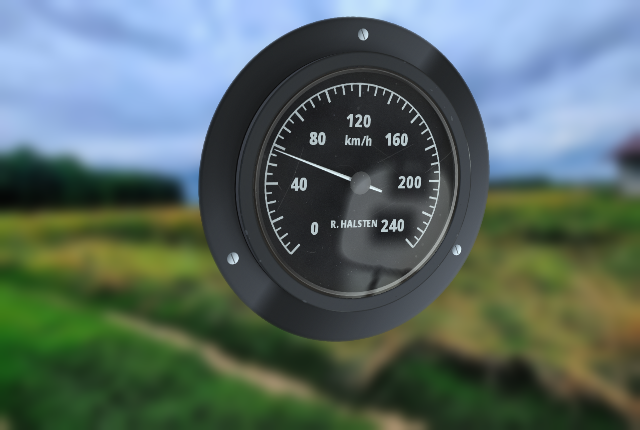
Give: 57.5 km/h
